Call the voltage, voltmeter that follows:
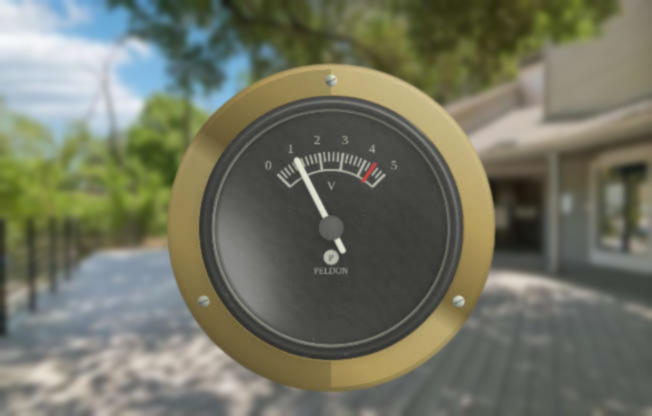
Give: 1 V
